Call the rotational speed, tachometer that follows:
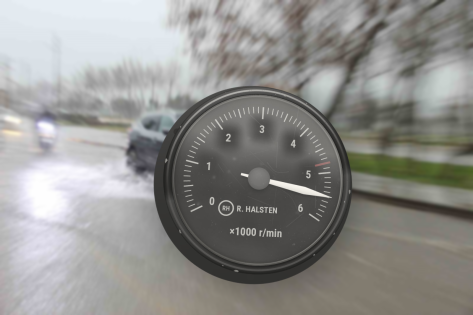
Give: 5500 rpm
